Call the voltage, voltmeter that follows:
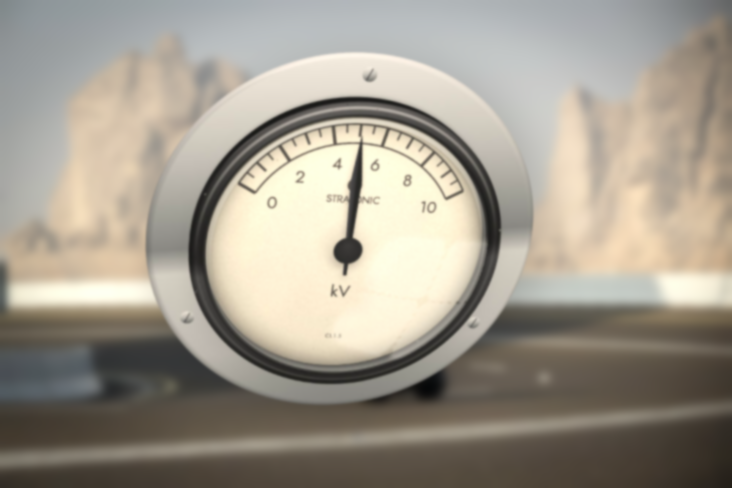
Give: 5 kV
